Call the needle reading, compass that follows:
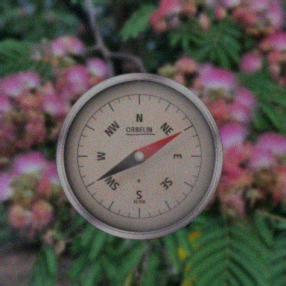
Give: 60 °
